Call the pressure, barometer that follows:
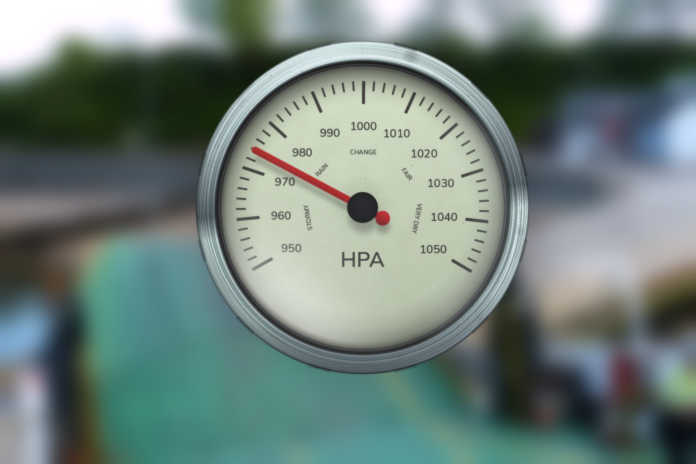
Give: 974 hPa
